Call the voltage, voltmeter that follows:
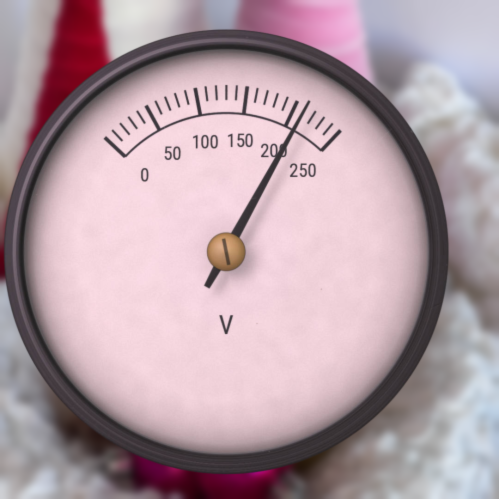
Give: 210 V
